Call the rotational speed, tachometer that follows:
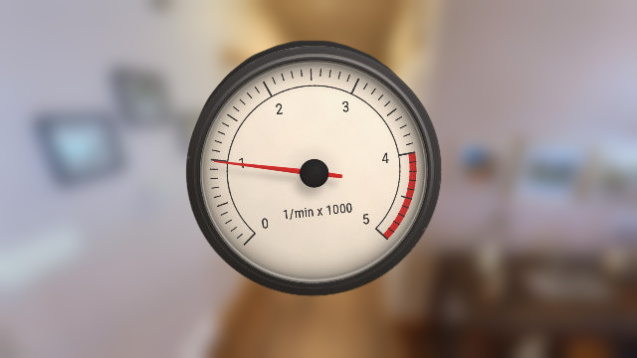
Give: 1000 rpm
